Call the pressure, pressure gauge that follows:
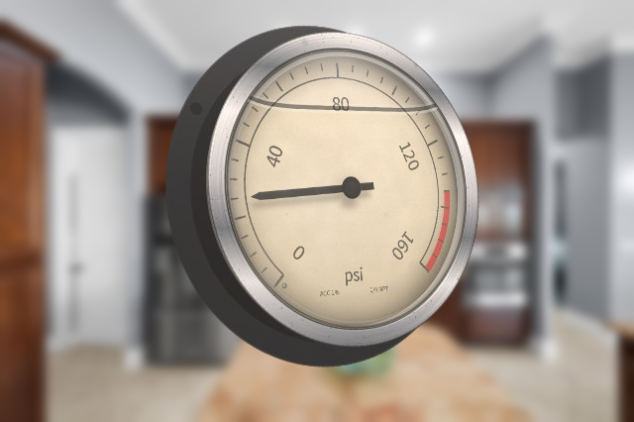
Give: 25 psi
